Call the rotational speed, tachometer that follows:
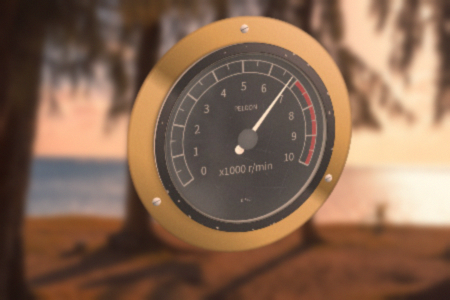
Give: 6750 rpm
